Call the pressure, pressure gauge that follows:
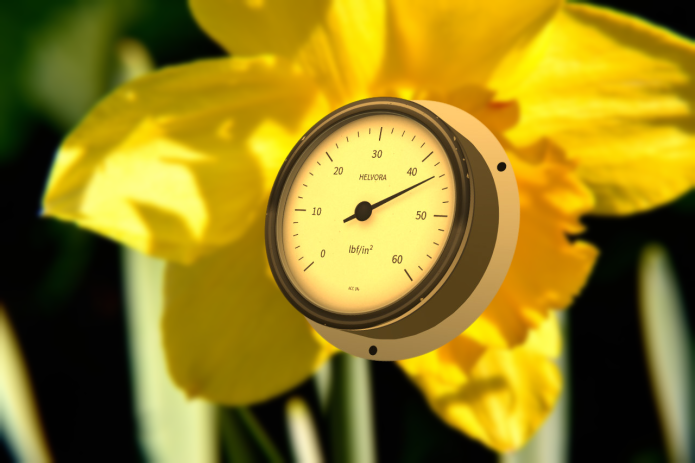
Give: 44 psi
